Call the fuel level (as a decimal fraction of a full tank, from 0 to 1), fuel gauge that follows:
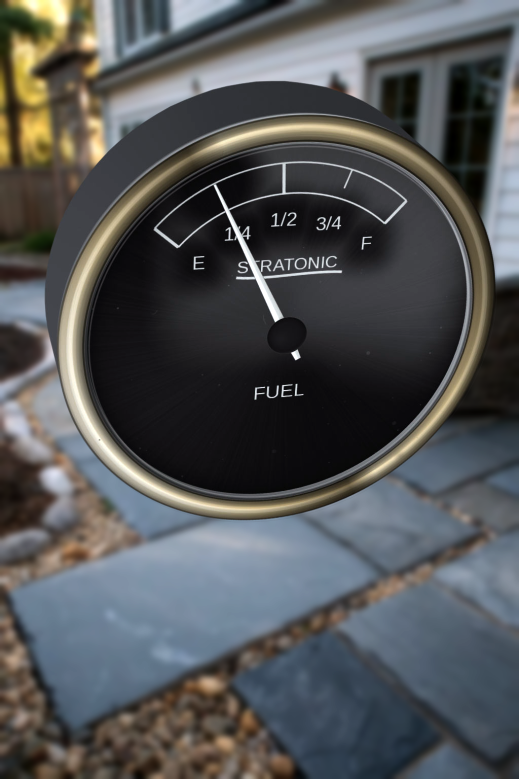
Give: 0.25
